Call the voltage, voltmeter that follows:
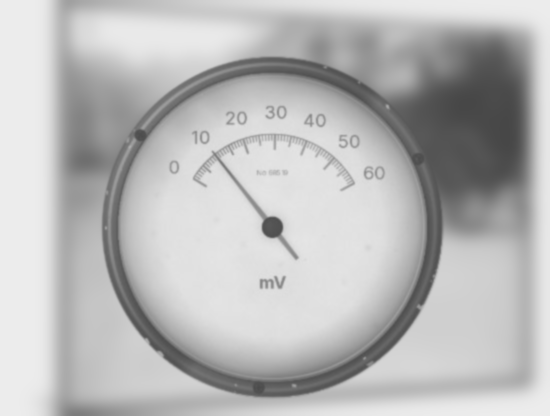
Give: 10 mV
